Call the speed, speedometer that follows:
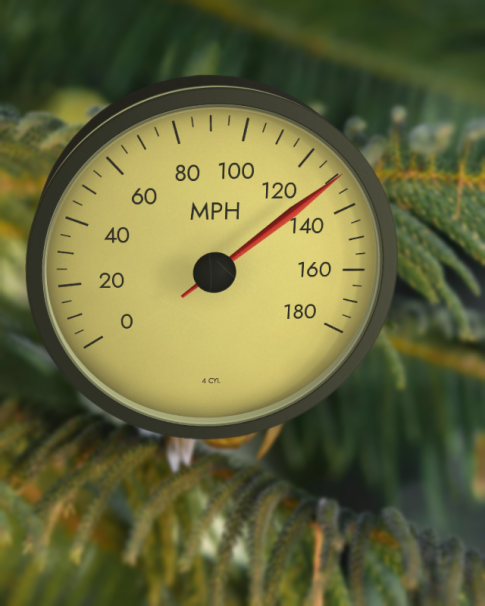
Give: 130 mph
